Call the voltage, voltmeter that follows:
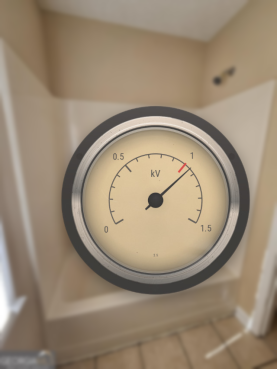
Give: 1.05 kV
